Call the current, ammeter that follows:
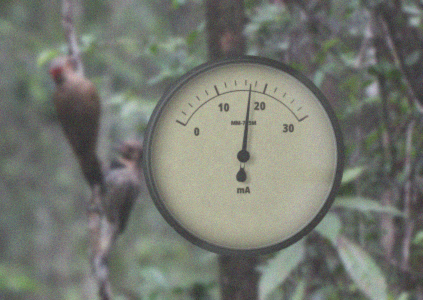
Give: 17 mA
